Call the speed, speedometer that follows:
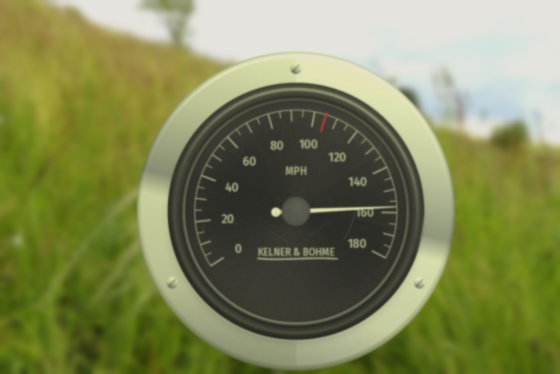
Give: 157.5 mph
